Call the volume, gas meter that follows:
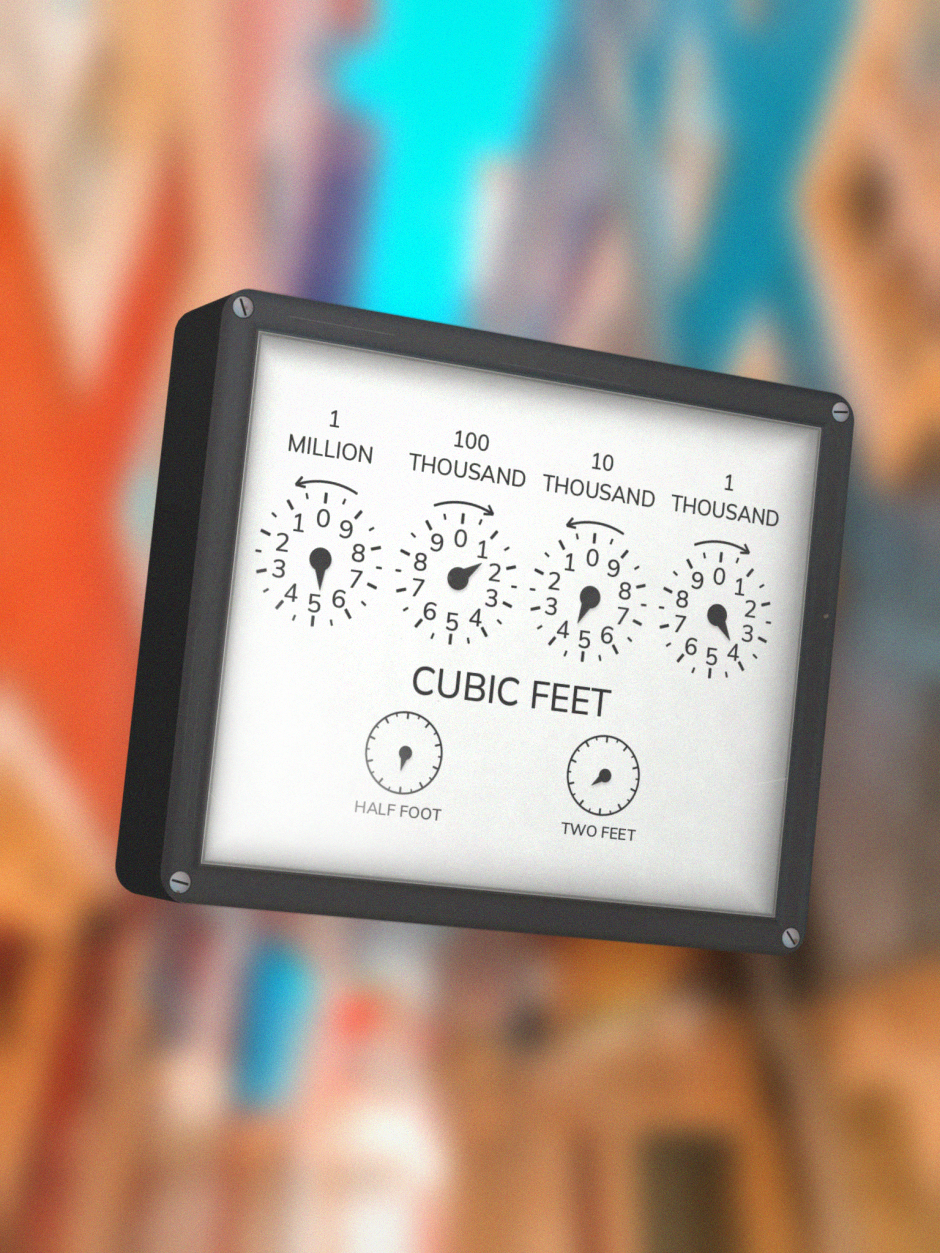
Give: 514400 ft³
